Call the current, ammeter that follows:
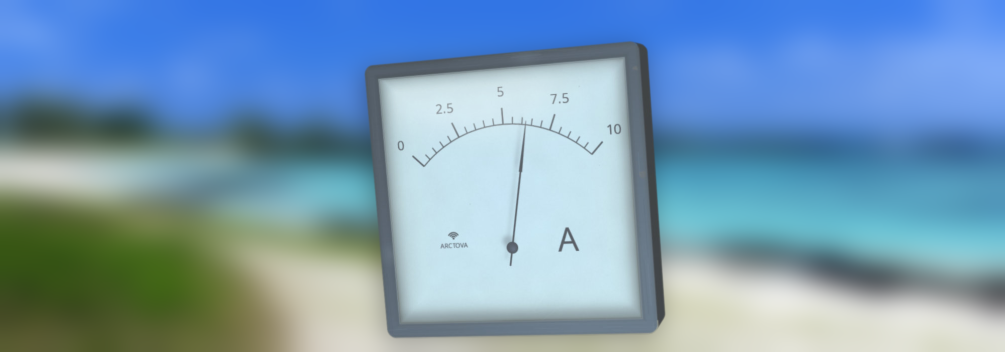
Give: 6.25 A
